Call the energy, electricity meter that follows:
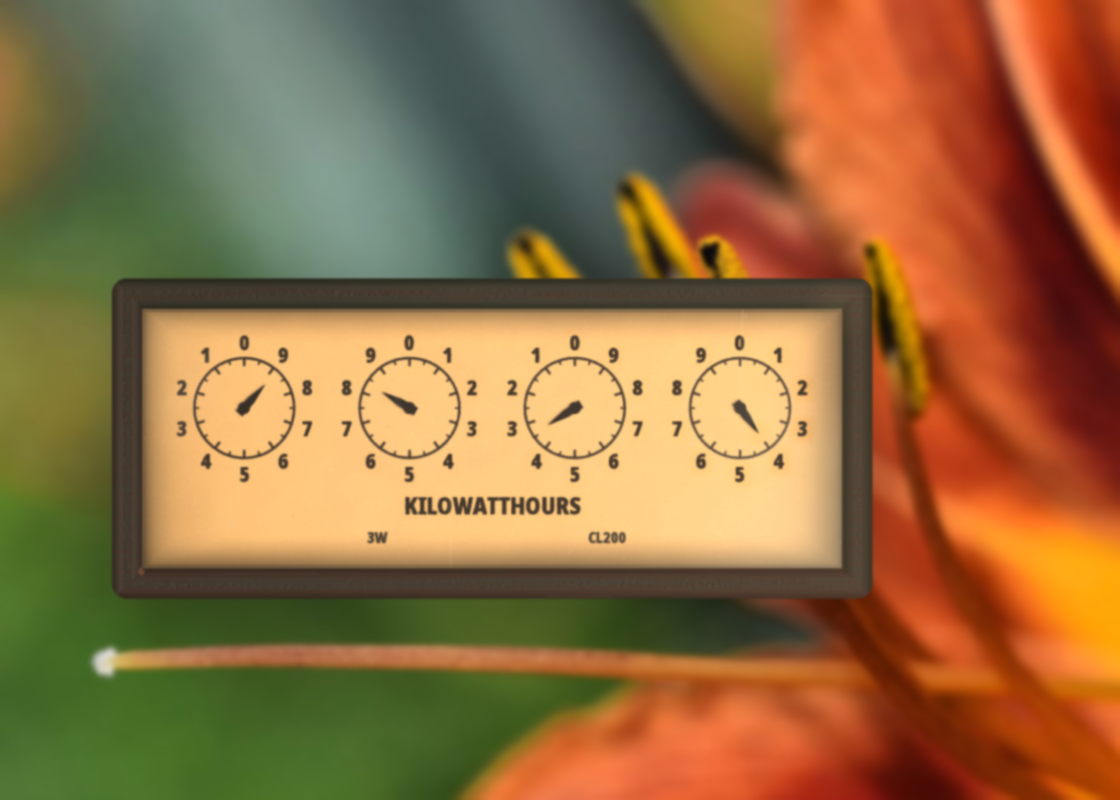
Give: 8834 kWh
